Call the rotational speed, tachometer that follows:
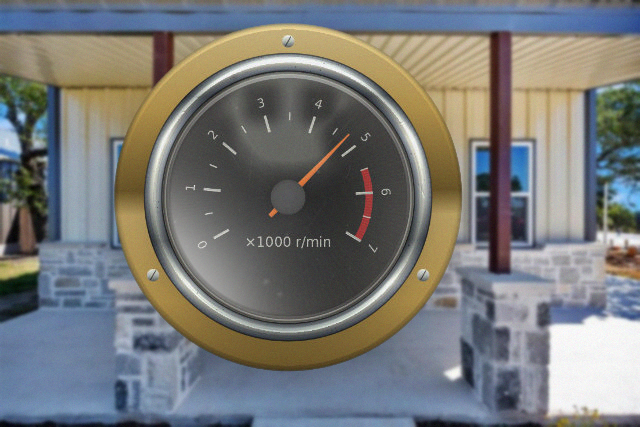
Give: 4750 rpm
